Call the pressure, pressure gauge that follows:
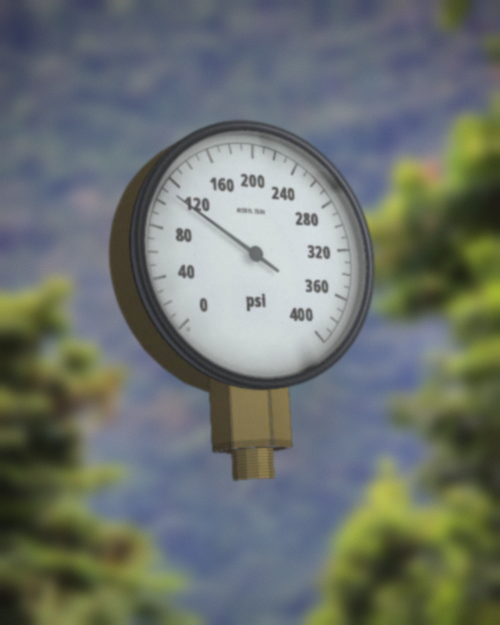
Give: 110 psi
